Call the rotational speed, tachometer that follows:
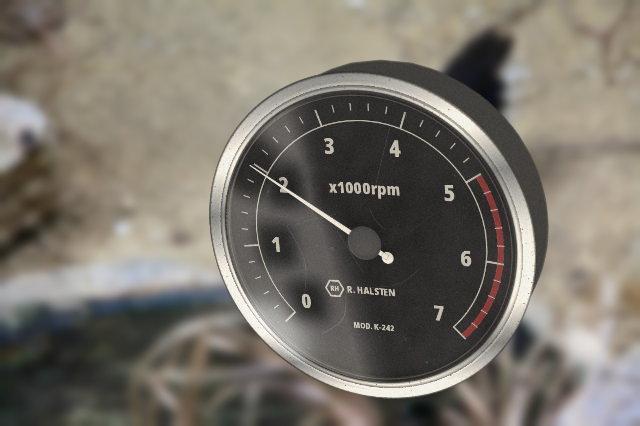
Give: 2000 rpm
